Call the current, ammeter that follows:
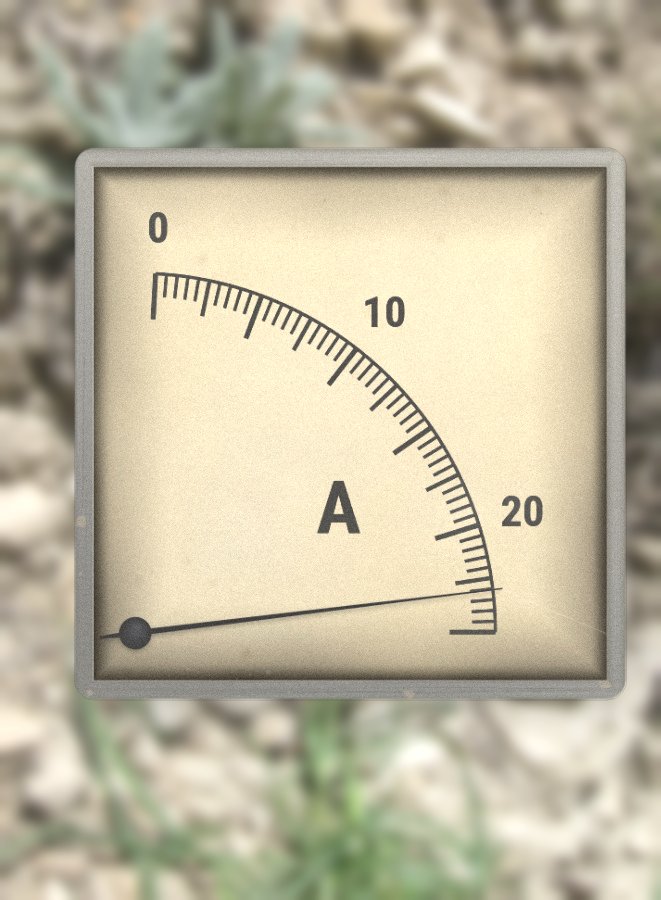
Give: 23 A
